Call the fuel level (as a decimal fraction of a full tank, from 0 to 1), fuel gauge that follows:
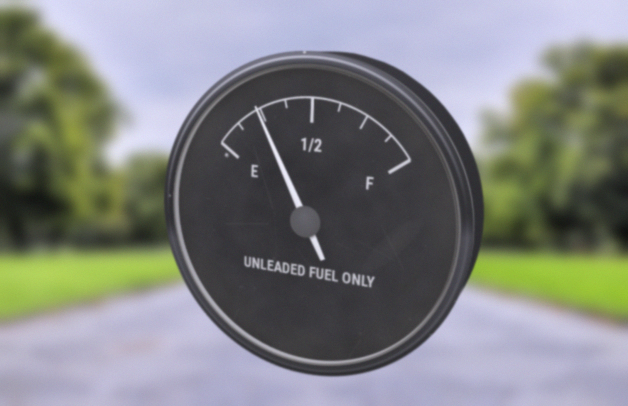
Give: 0.25
